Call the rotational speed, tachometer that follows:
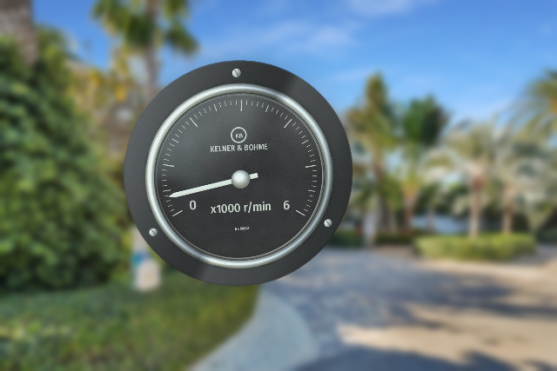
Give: 400 rpm
